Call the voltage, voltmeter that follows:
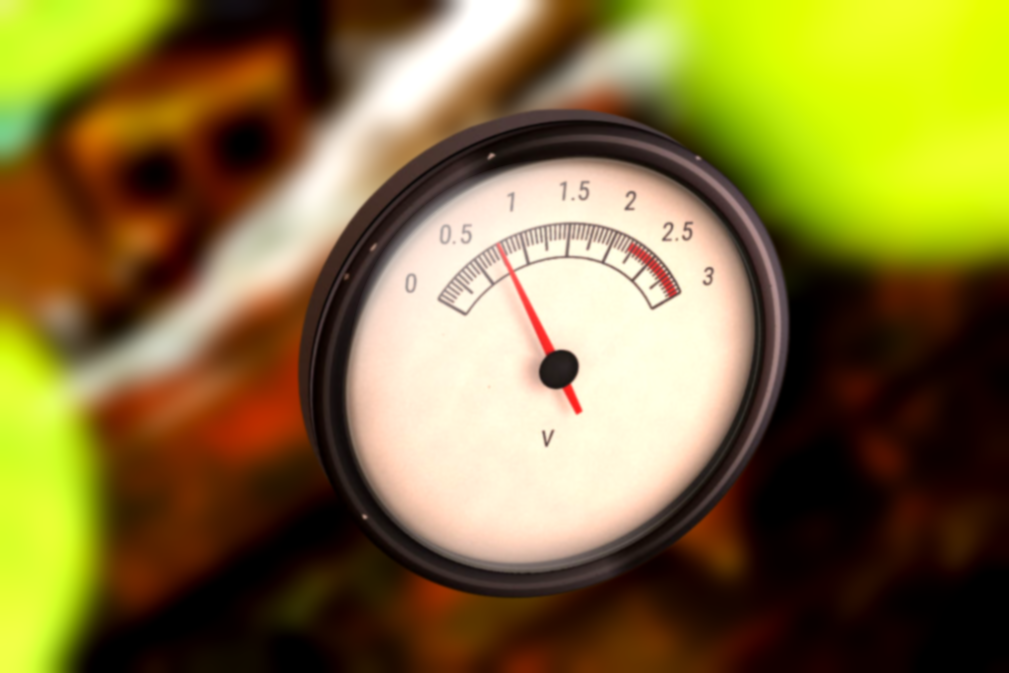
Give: 0.75 V
